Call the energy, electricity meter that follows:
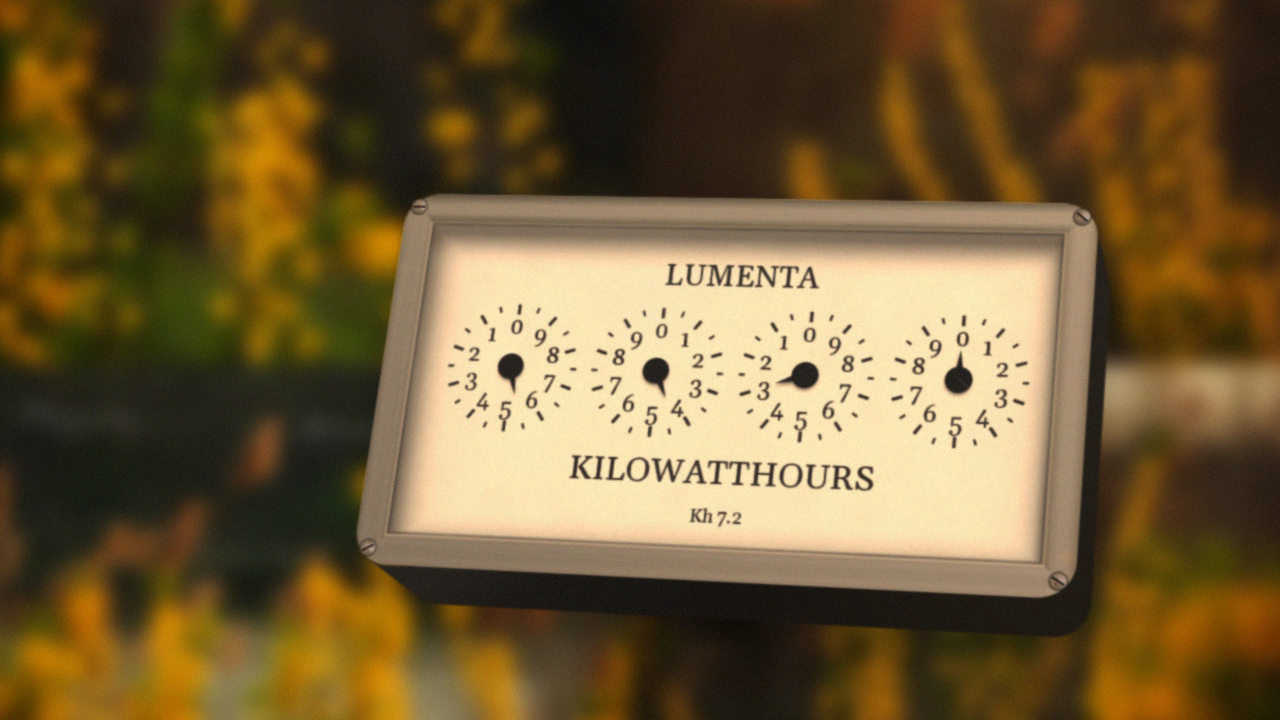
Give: 5430 kWh
